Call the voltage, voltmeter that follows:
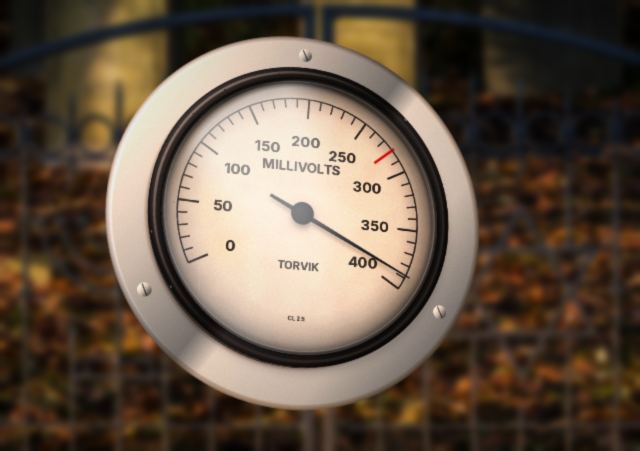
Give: 390 mV
